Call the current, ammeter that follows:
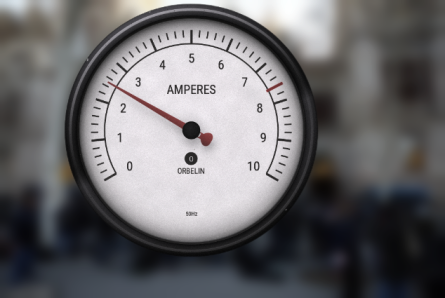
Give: 2.5 A
